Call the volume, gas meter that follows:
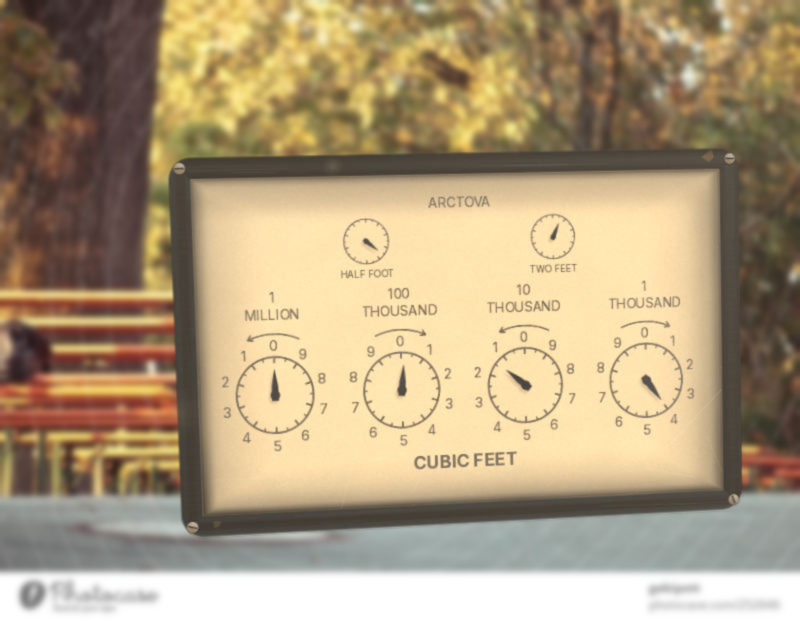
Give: 1400 ft³
